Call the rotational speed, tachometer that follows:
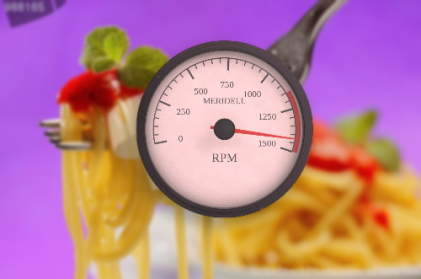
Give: 1425 rpm
